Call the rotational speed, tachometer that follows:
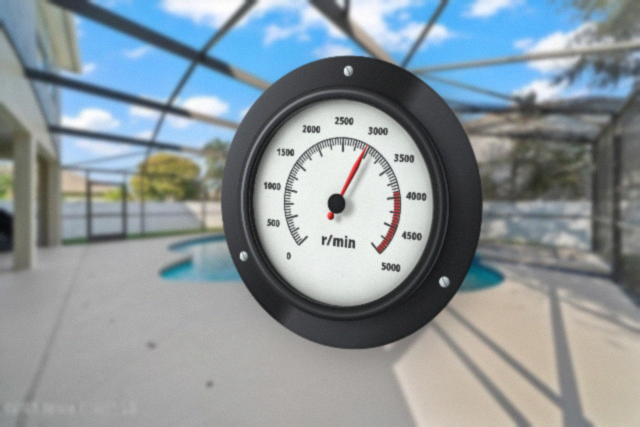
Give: 3000 rpm
